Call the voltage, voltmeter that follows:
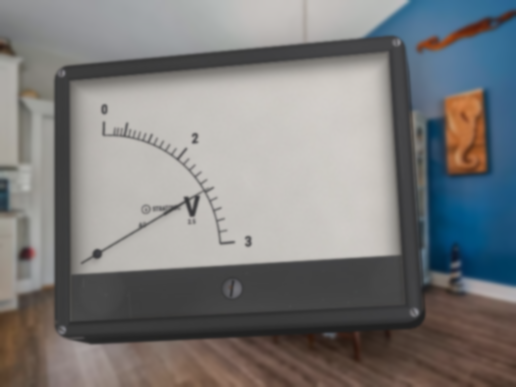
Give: 2.5 V
